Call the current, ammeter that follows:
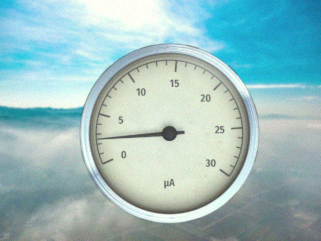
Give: 2.5 µA
